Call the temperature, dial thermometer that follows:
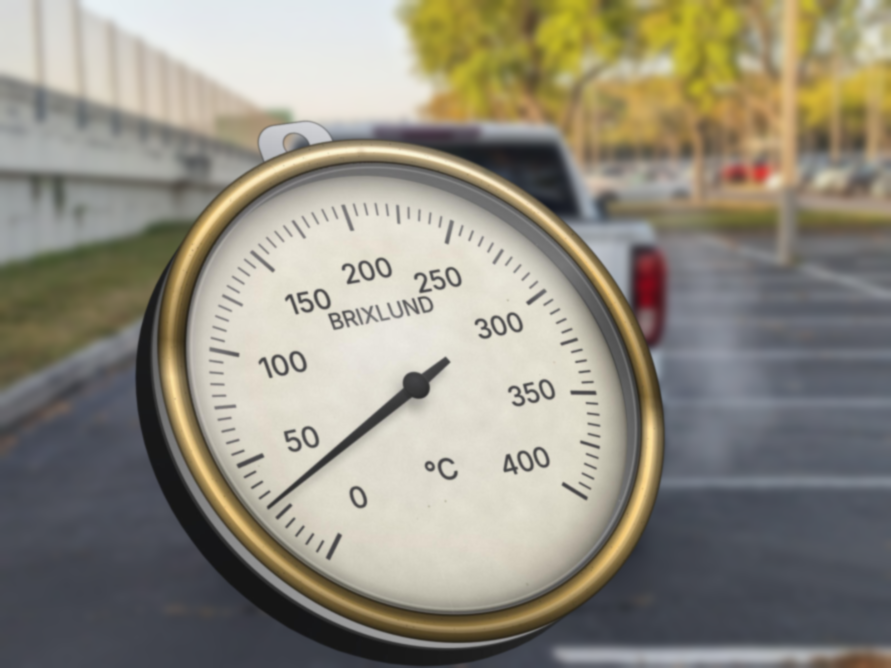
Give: 30 °C
